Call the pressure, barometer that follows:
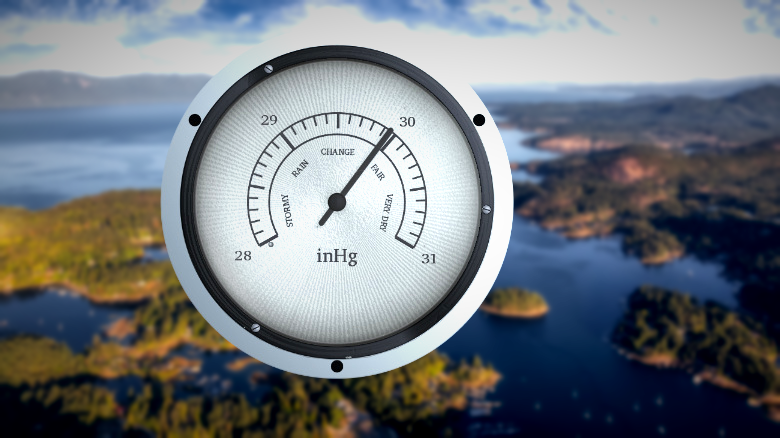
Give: 29.95 inHg
